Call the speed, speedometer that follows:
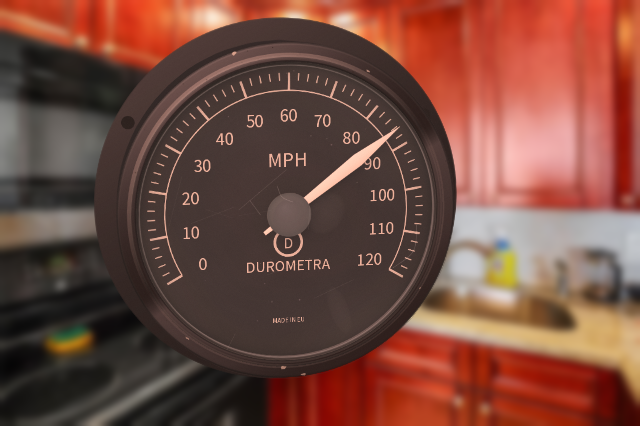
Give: 86 mph
